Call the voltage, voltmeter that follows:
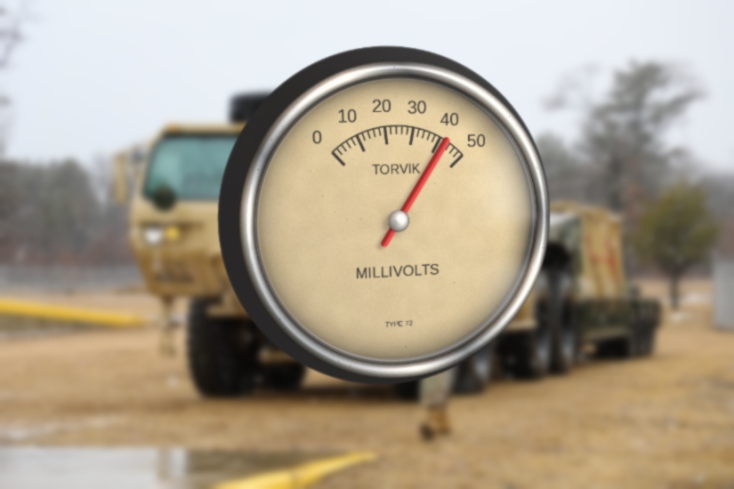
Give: 42 mV
